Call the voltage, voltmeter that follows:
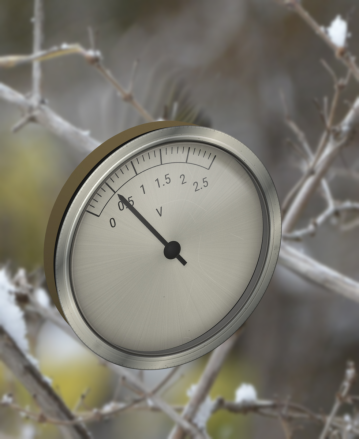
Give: 0.5 V
